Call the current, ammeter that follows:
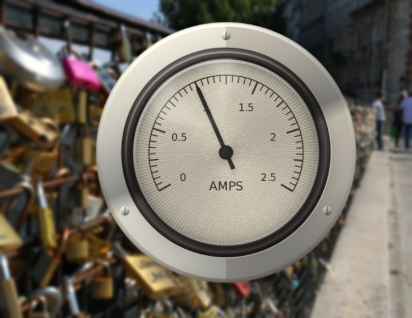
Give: 1 A
